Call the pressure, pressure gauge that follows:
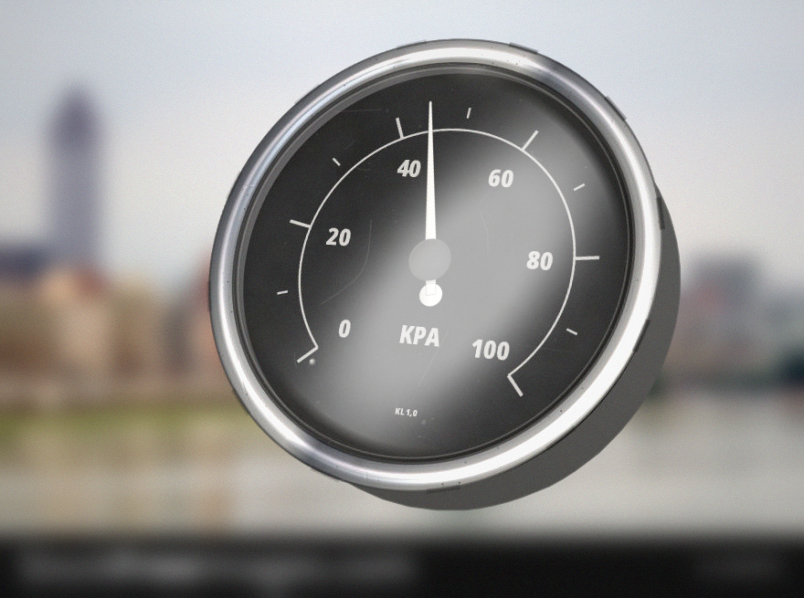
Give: 45 kPa
